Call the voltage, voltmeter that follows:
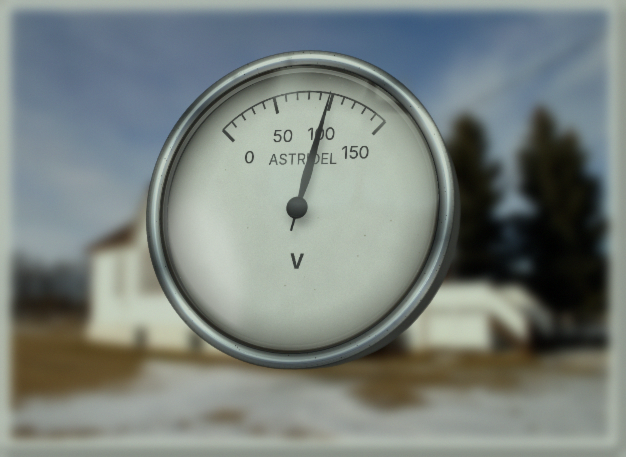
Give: 100 V
